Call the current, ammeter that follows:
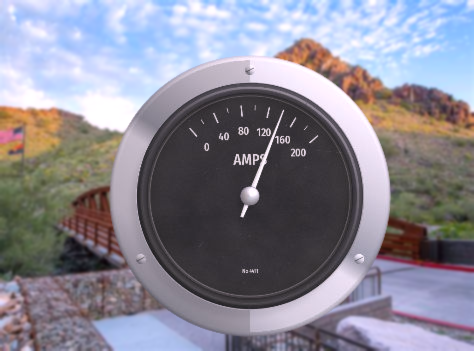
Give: 140 A
